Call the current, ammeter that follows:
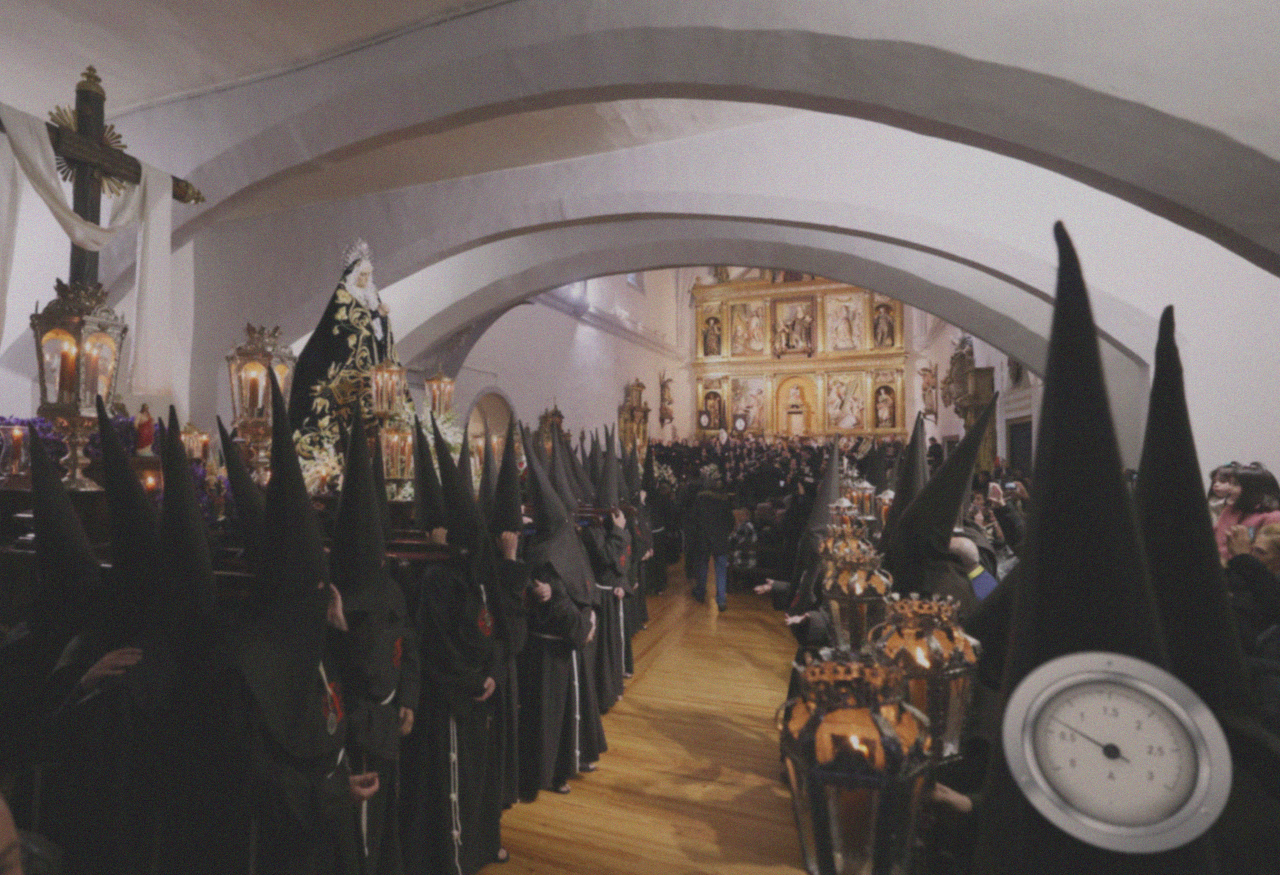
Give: 0.7 A
